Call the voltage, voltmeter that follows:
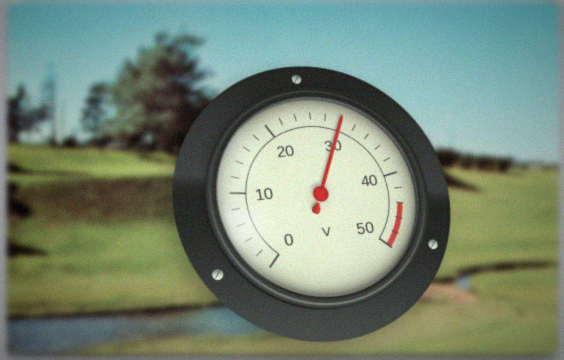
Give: 30 V
